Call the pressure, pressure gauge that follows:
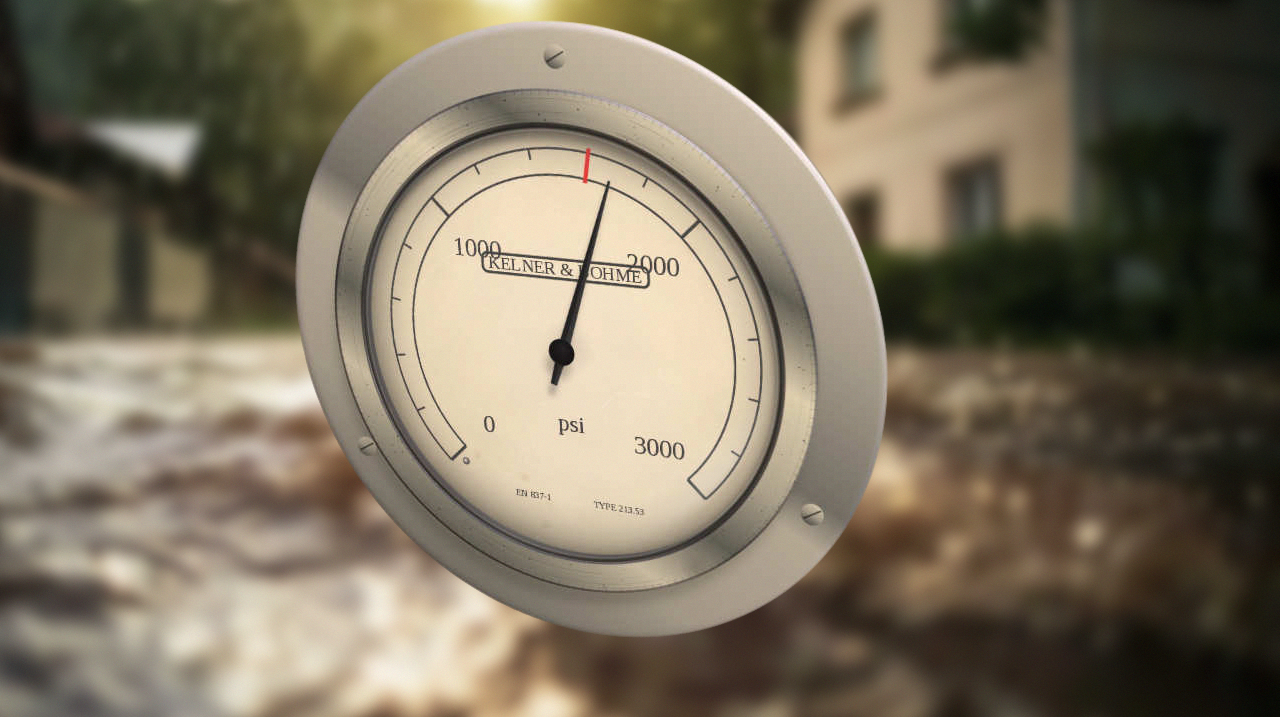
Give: 1700 psi
